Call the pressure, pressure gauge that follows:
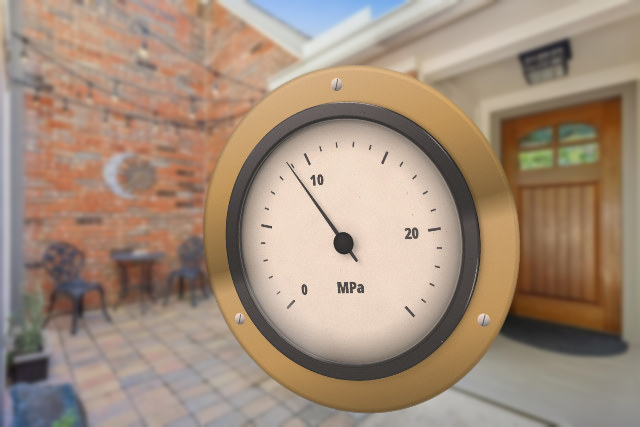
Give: 9 MPa
